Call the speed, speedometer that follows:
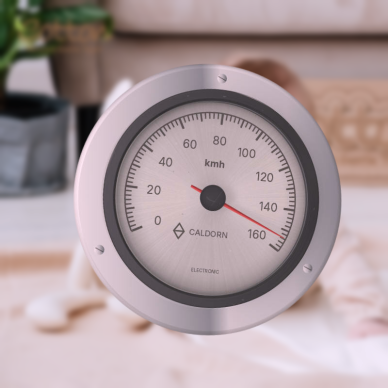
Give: 154 km/h
